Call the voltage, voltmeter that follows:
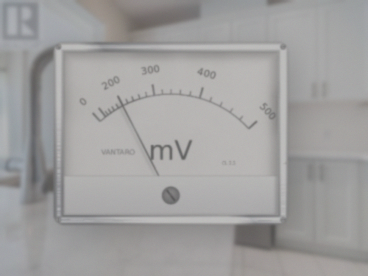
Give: 200 mV
